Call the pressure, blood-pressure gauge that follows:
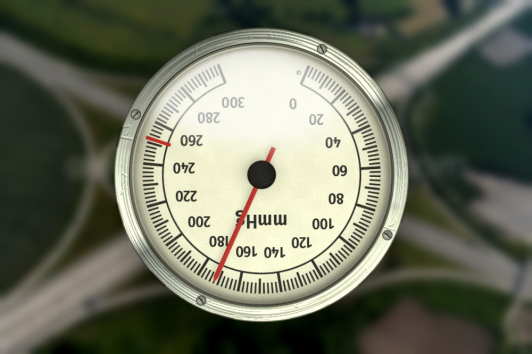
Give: 172 mmHg
